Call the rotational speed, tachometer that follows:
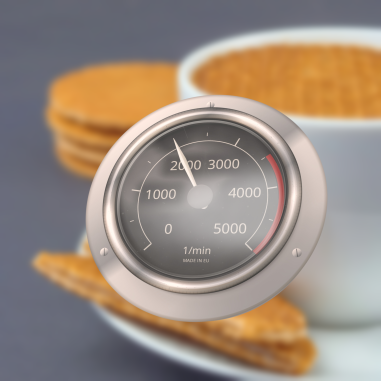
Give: 2000 rpm
